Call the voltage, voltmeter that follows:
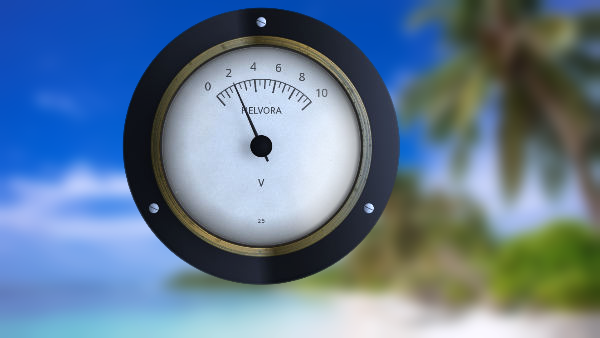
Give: 2 V
